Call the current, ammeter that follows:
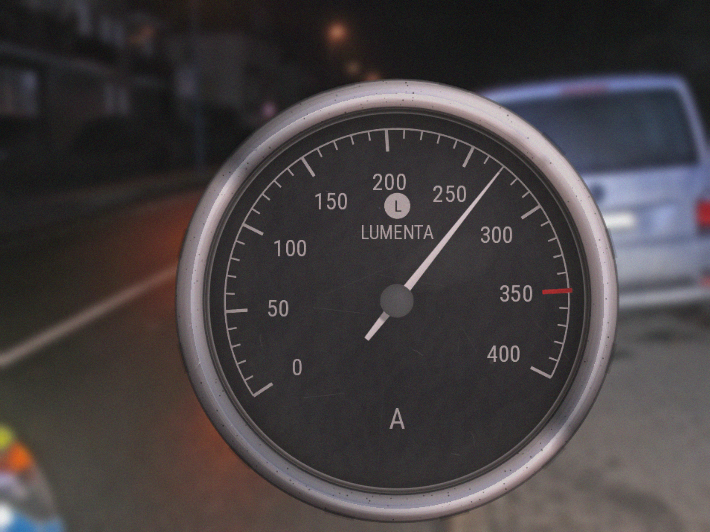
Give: 270 A
